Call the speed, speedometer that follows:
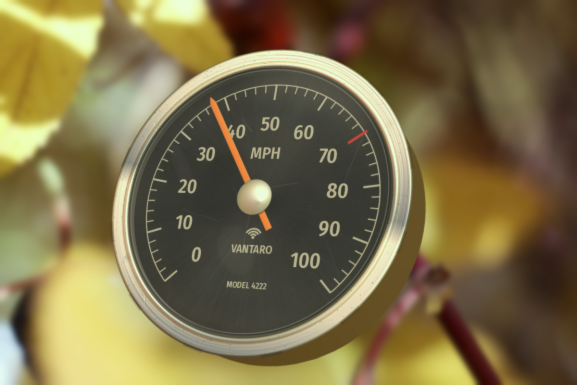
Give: 38 mph
